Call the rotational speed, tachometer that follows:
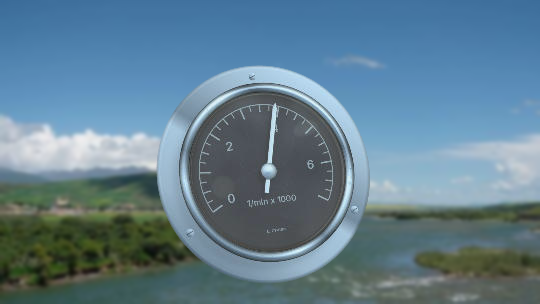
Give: 3875 rpm
